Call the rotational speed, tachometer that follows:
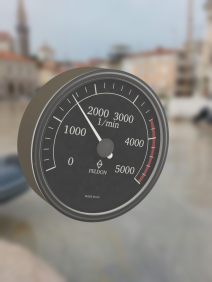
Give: 1500 rpm
